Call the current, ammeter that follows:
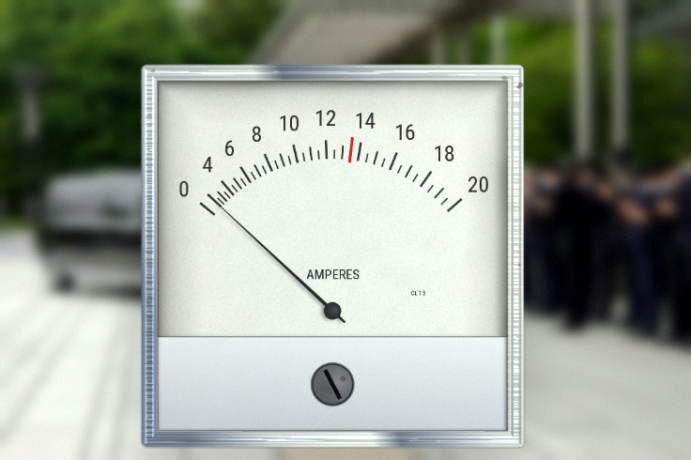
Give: 2 A
